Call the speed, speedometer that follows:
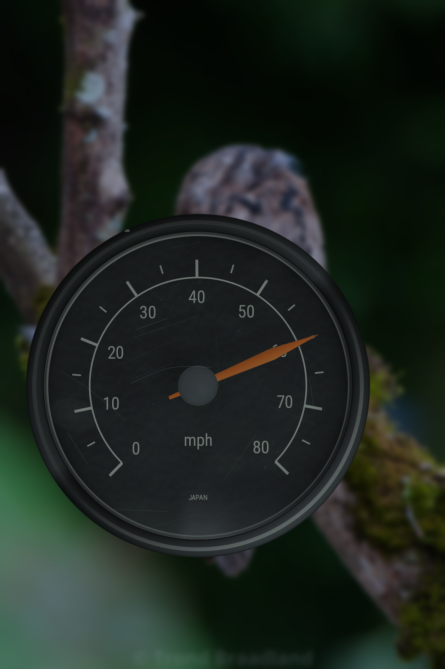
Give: 60 mph
